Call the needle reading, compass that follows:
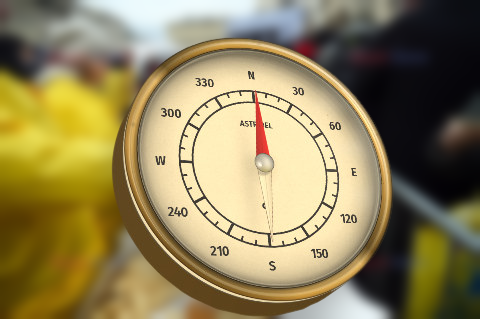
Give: 0 °
